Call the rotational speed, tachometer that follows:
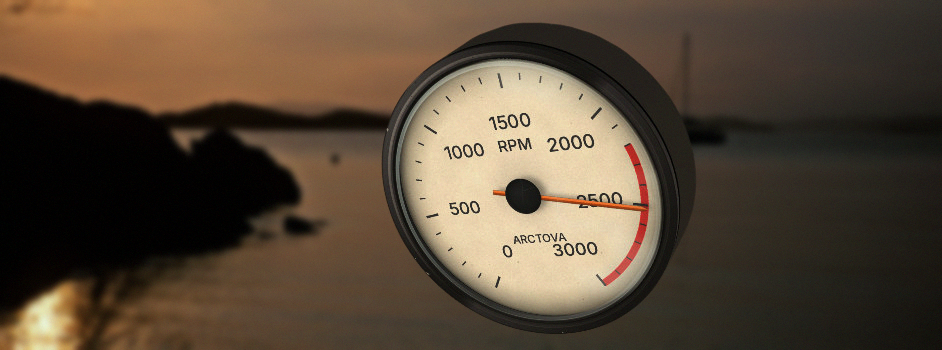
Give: 2500 rpm
